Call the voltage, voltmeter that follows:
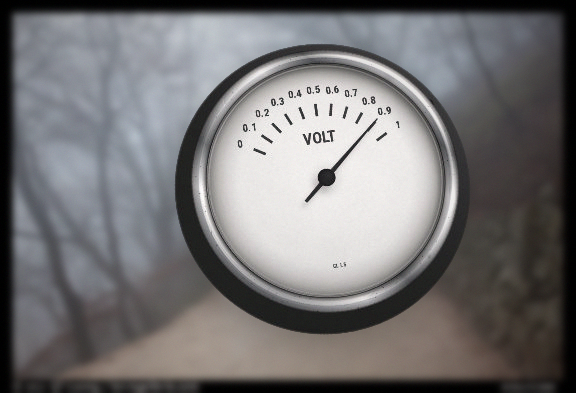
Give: 0.9 V
